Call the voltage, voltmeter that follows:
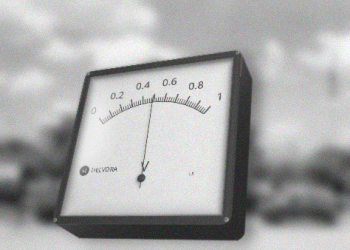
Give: 0.5 V
